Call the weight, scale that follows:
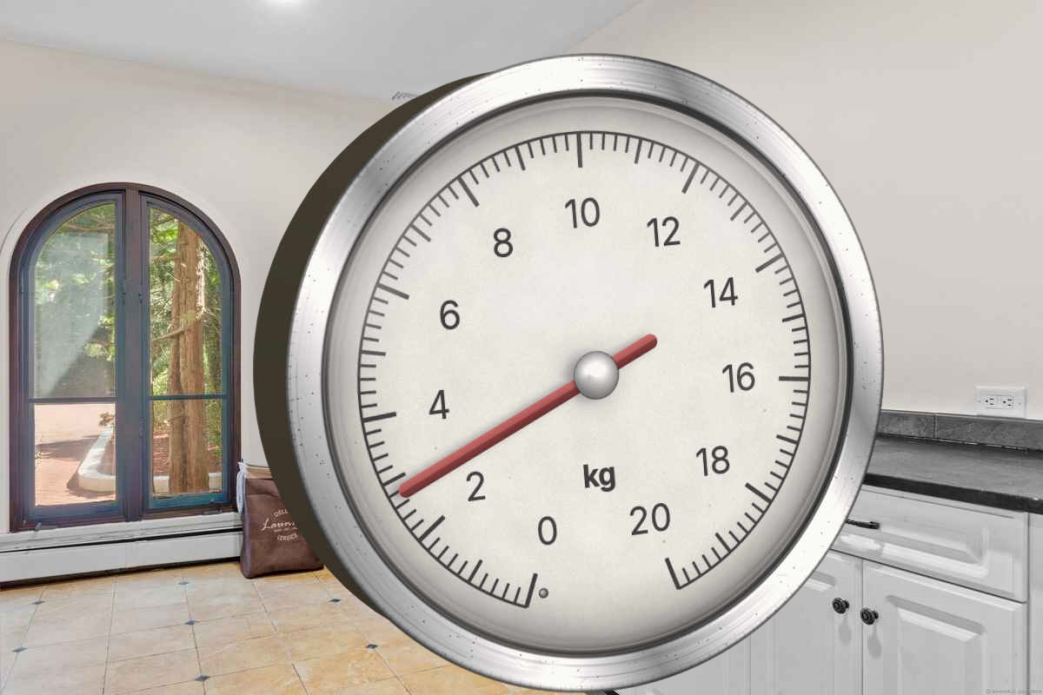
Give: 2.8 kg
